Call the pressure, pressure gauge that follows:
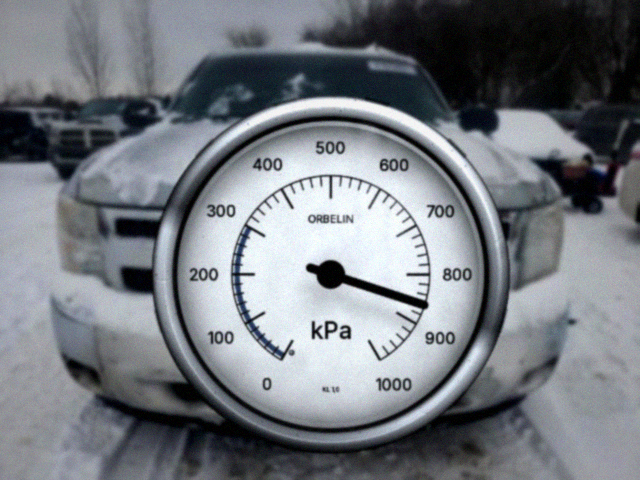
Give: 860 kPa
